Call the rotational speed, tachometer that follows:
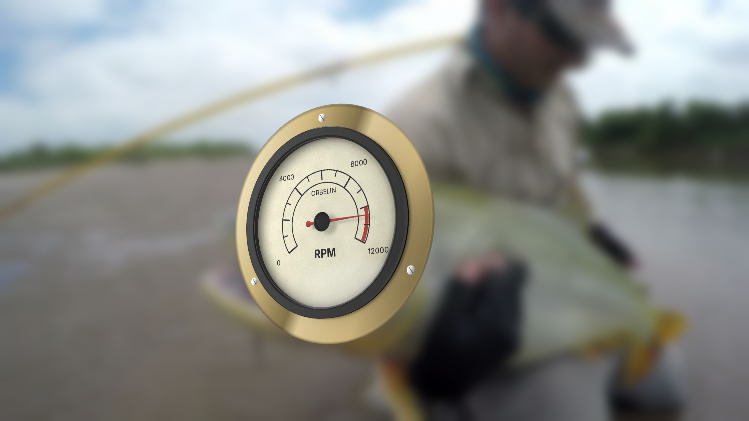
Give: 10500 rpm
